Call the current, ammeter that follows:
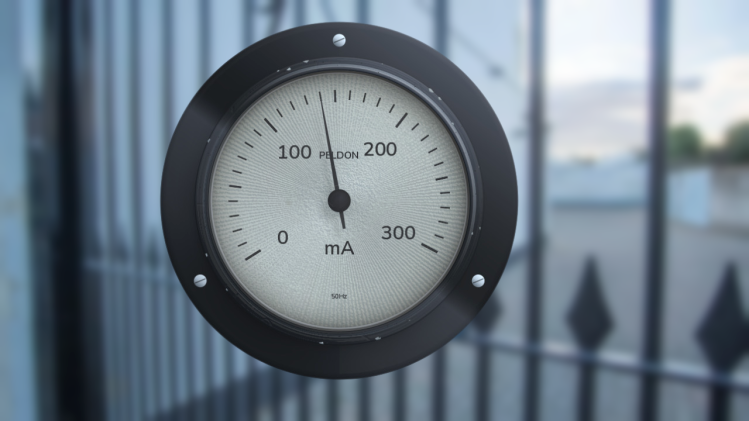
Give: 140 mA
